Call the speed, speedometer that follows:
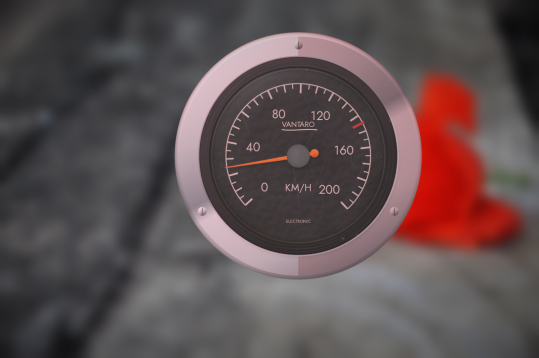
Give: 25 km/h
